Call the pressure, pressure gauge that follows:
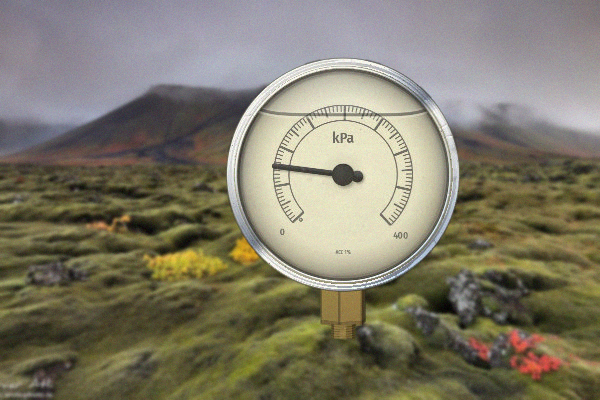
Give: 75 kPa
